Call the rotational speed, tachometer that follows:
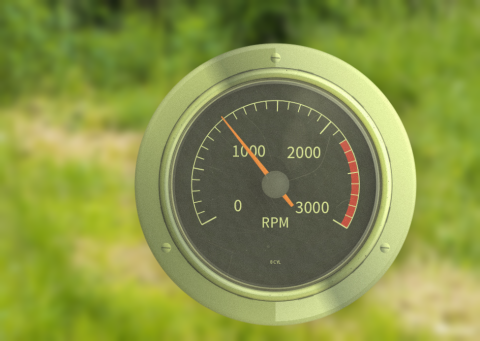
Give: 1000 rpm
